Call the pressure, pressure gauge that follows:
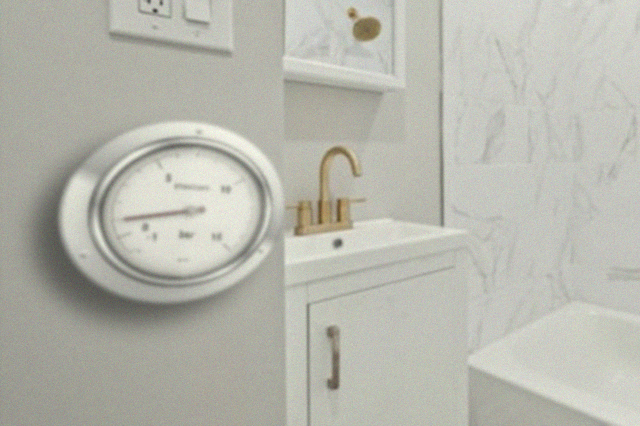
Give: 1 bar
